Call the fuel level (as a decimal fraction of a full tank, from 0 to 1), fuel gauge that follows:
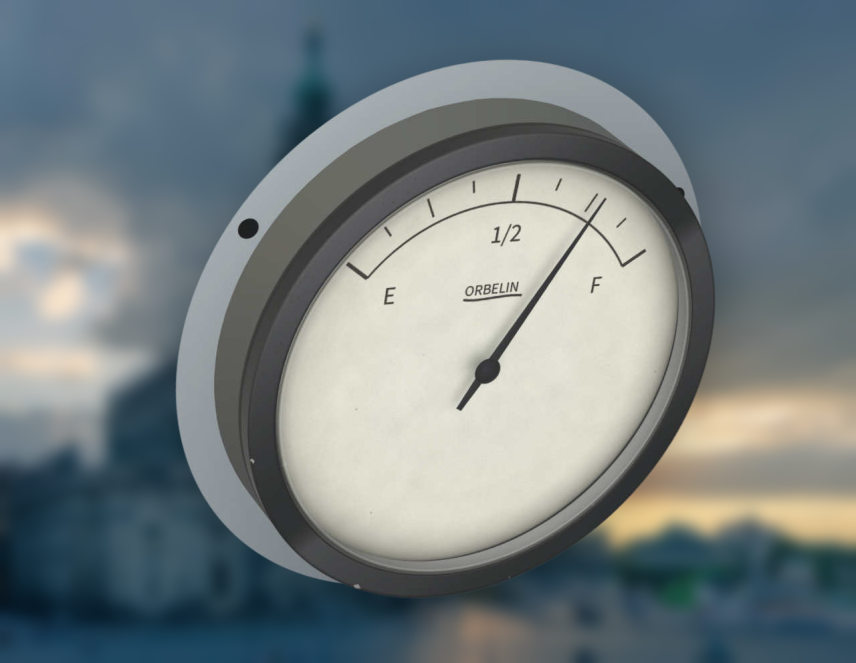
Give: 0.75
